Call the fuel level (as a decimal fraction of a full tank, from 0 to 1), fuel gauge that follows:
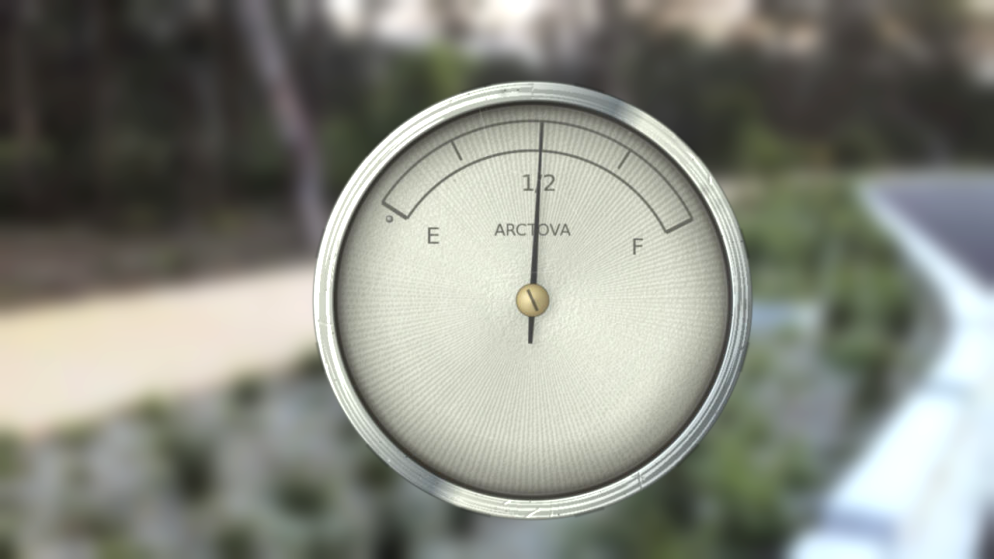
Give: 0.5
